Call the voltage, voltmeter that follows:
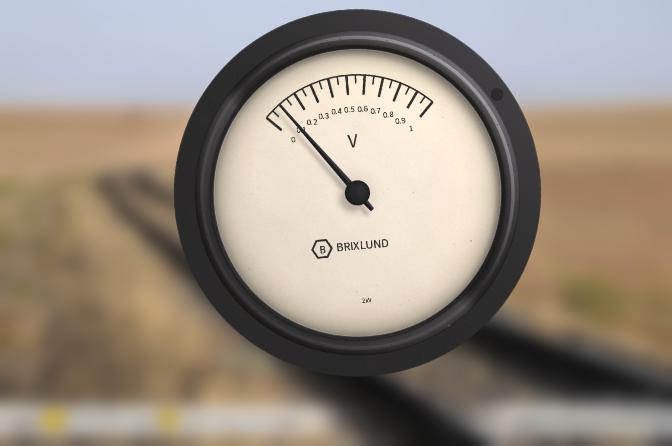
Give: 0.1 V
